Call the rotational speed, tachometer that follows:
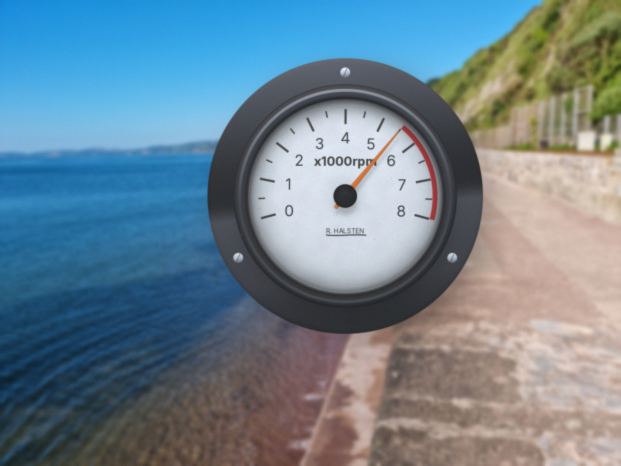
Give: 5500 rpm
